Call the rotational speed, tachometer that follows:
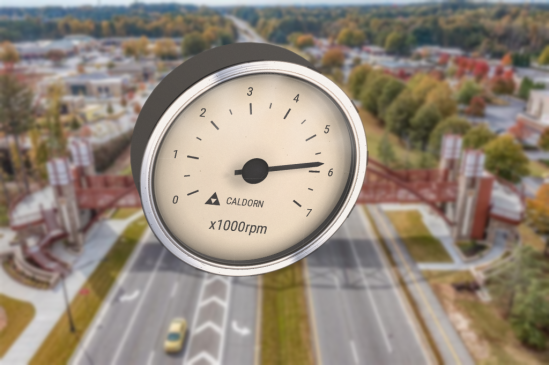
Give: 5750 rpm
